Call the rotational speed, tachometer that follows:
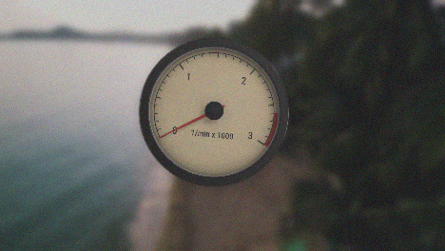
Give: 0 rpm
